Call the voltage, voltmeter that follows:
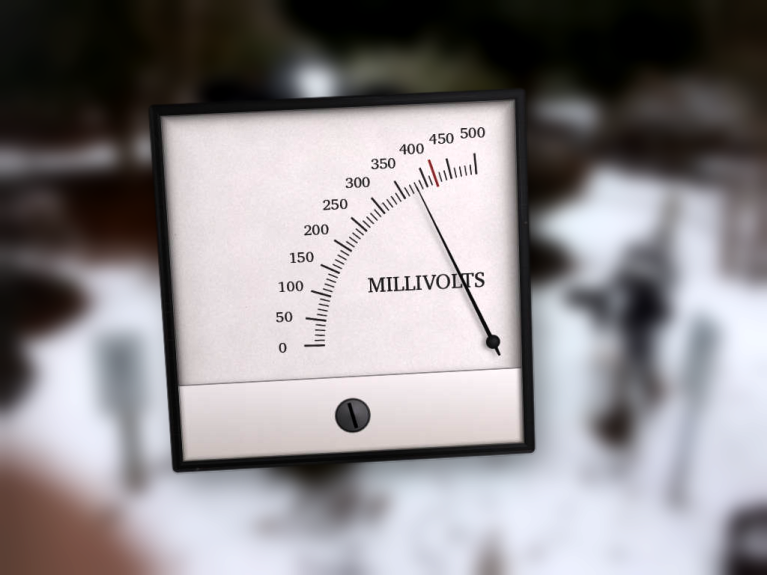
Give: 380 mV
